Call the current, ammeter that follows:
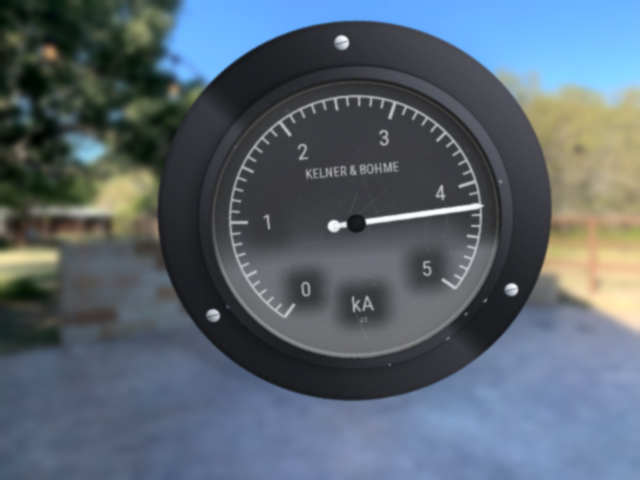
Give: 4.2 kA
